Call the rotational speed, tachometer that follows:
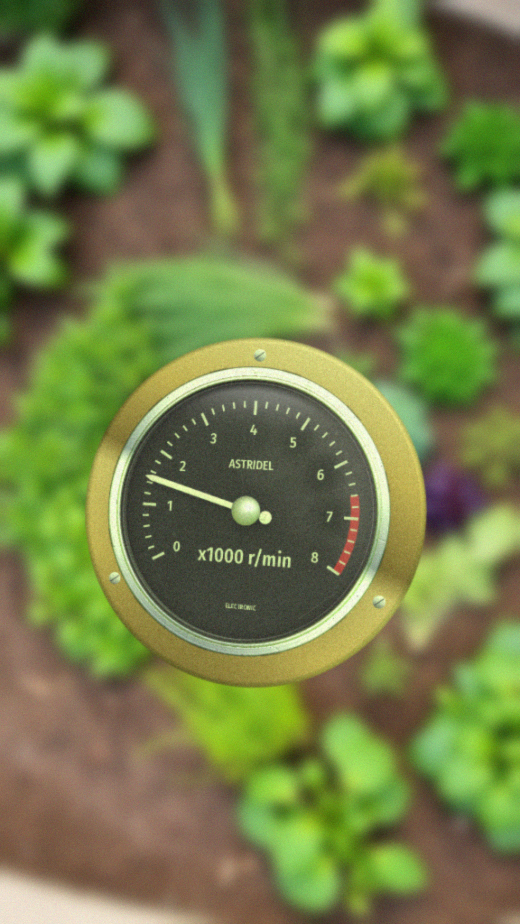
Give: 1500 rpm
